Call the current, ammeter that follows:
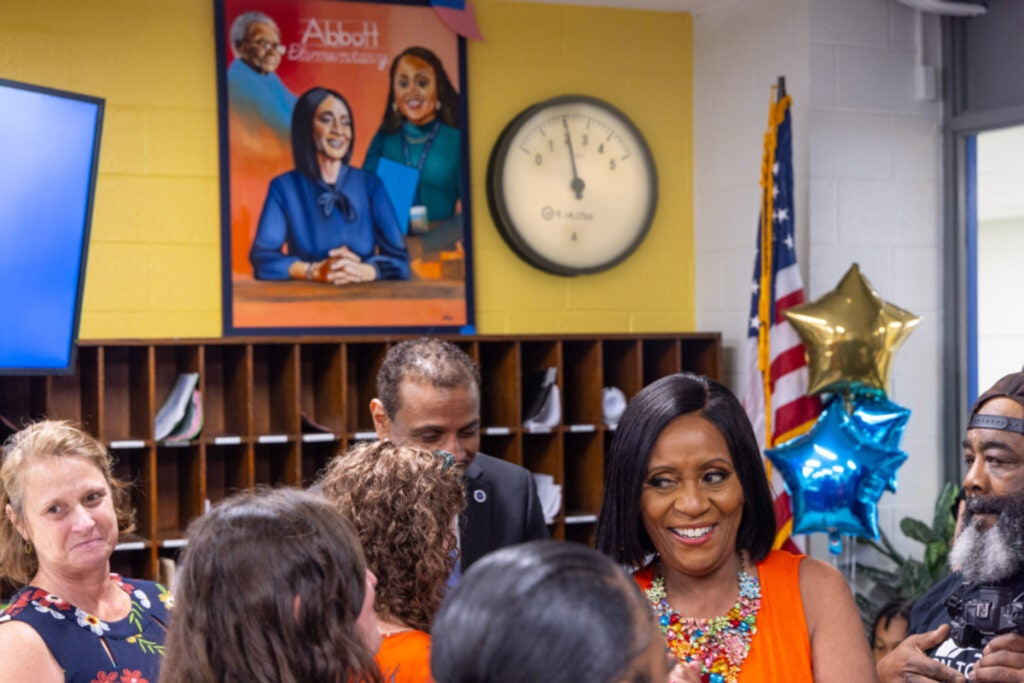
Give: 2 A
